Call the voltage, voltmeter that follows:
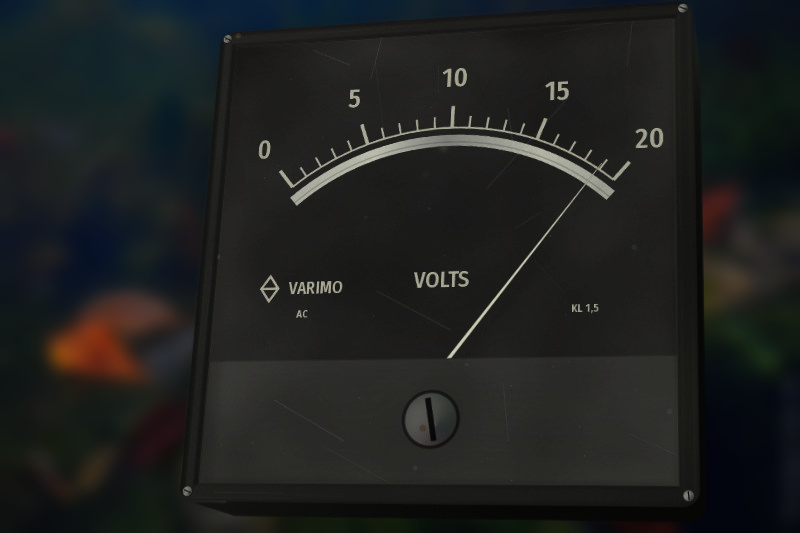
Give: 19 V
